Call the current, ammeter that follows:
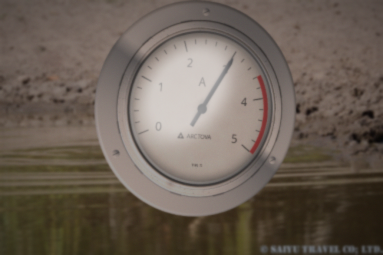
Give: 3 A
